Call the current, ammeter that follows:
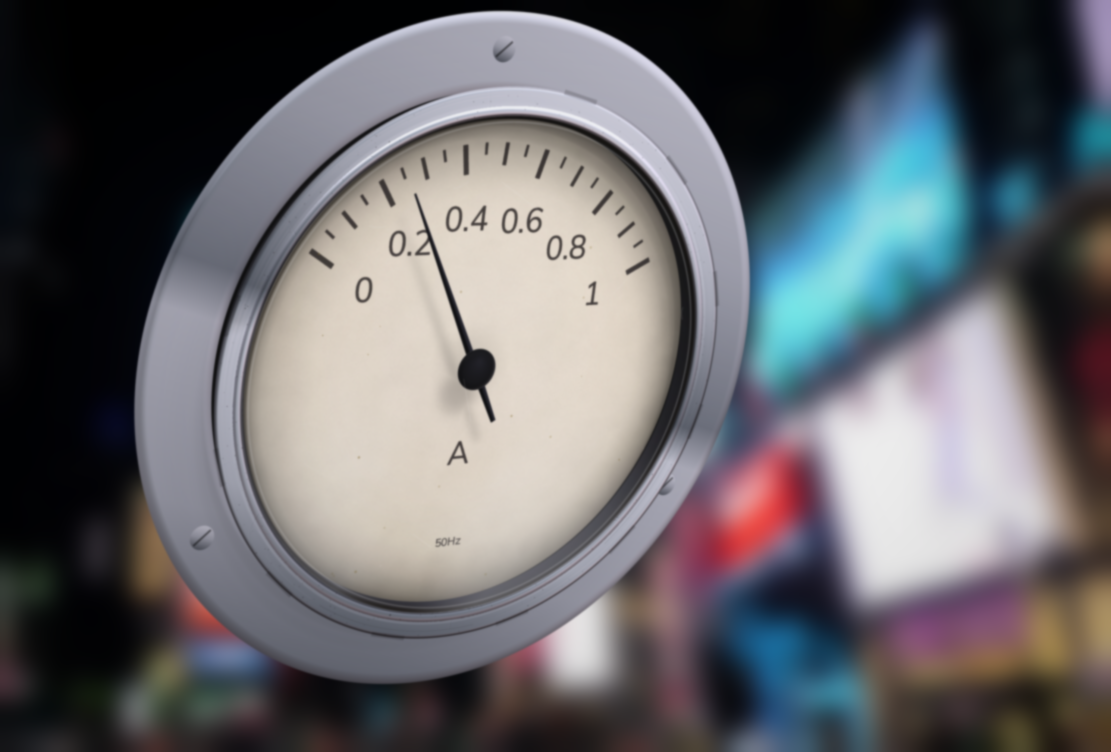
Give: 0.25 A
